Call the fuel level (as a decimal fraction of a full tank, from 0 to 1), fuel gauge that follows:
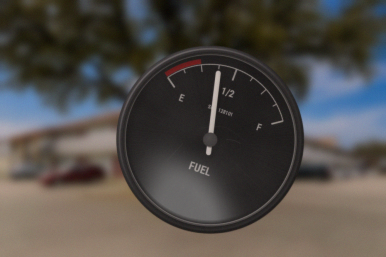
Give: 0.375
